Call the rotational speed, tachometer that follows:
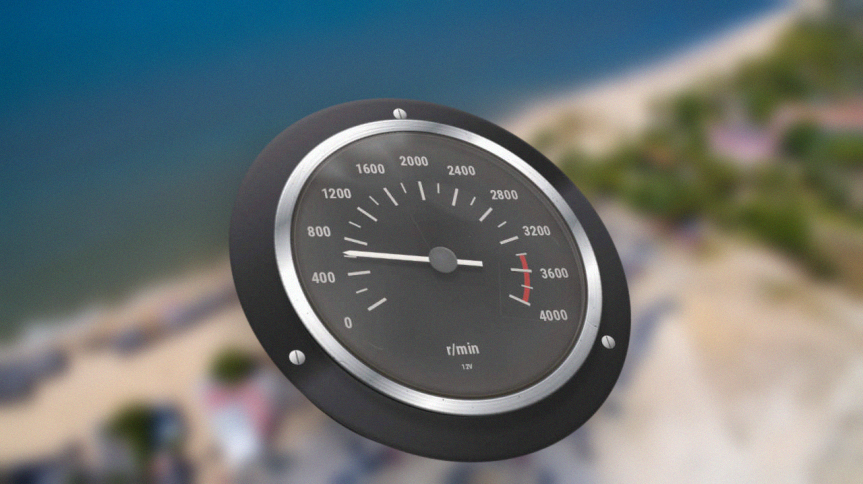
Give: 600 rpm
